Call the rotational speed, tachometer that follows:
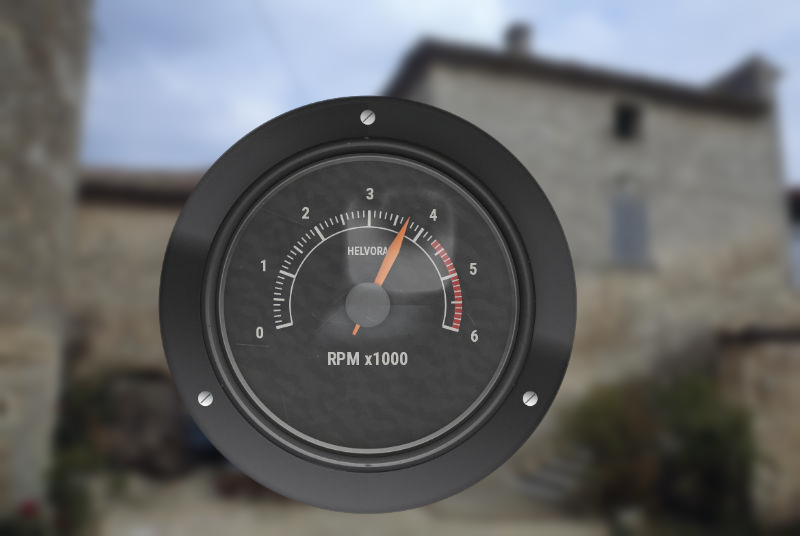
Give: 3700 rpm
